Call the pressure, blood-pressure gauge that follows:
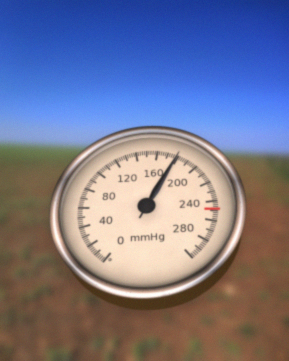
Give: 180 mmHg
